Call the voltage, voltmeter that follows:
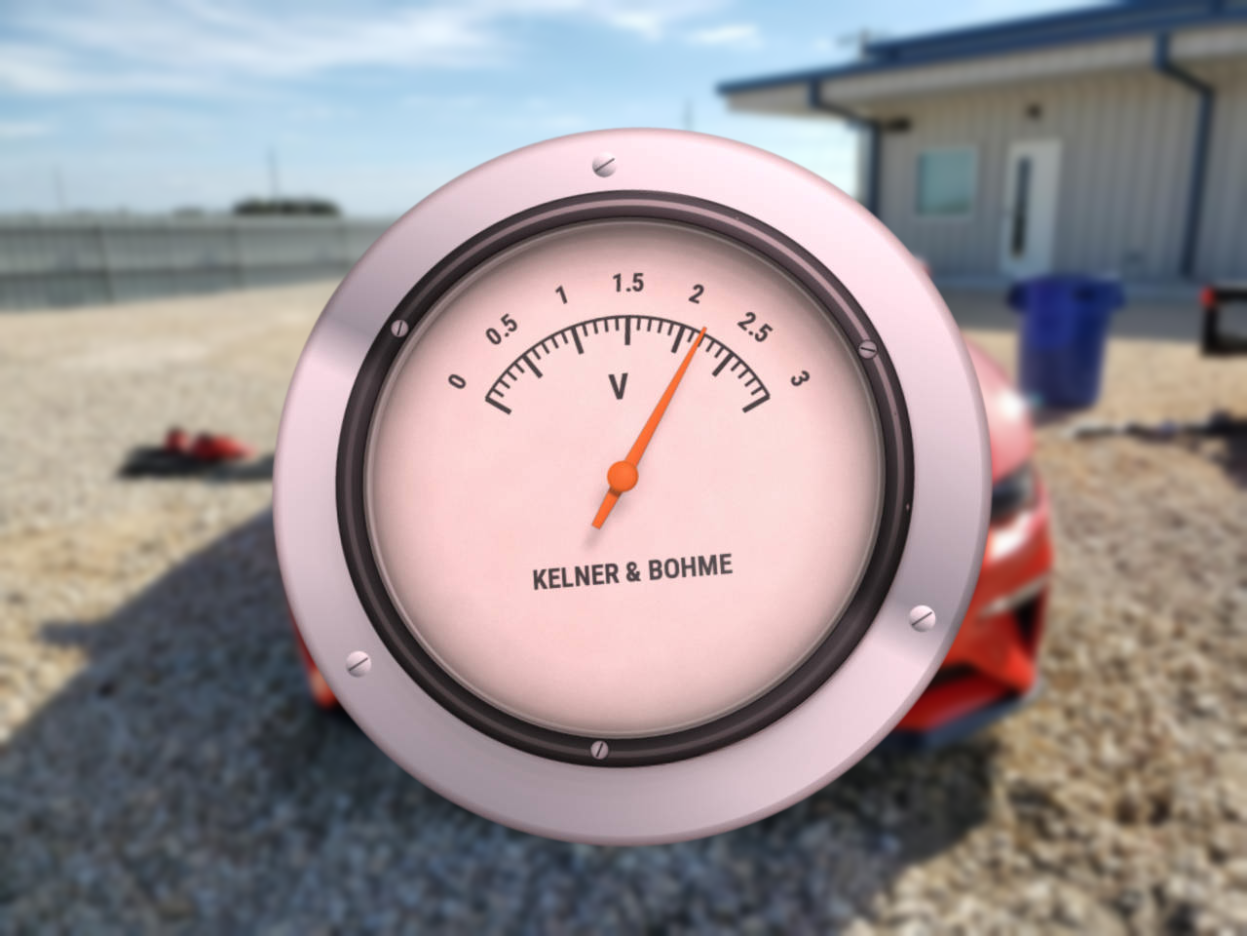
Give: 2.2 V
